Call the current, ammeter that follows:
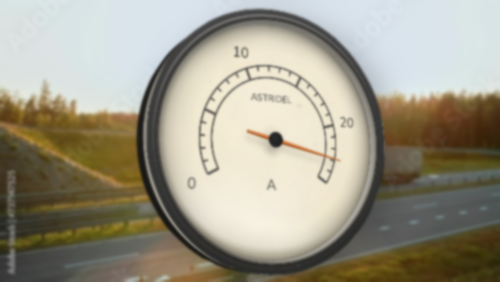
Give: 23 A
